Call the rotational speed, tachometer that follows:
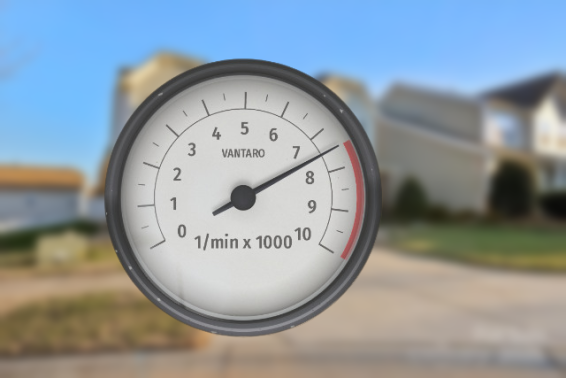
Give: 7500 rpm
